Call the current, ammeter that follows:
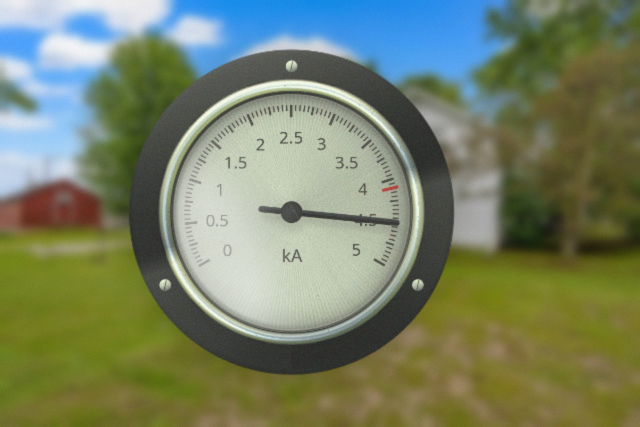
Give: 4.5 kA
